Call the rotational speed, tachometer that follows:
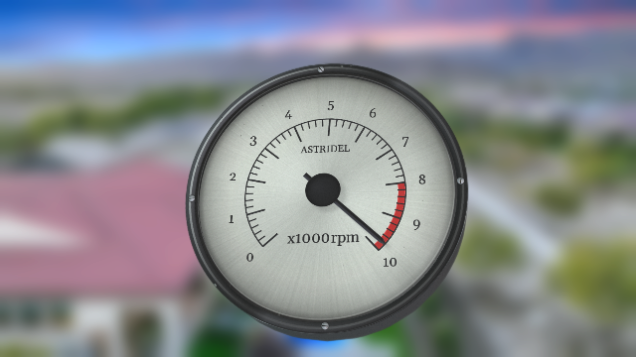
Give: 9800 rpm
